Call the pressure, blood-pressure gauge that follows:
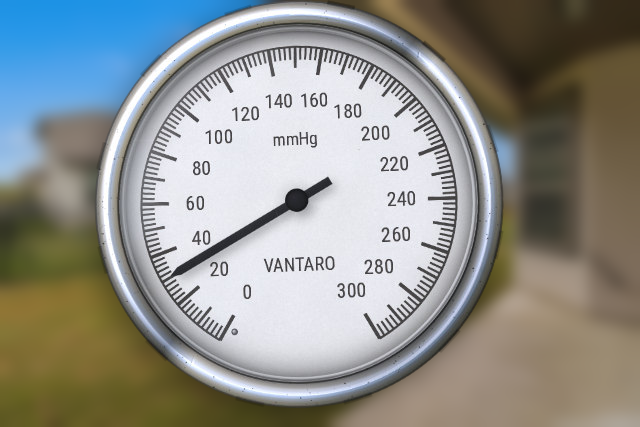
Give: 30 mmHg
